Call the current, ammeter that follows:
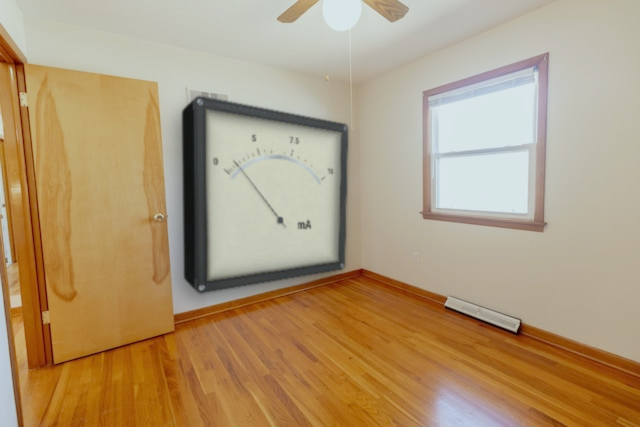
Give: 2.5 mA
